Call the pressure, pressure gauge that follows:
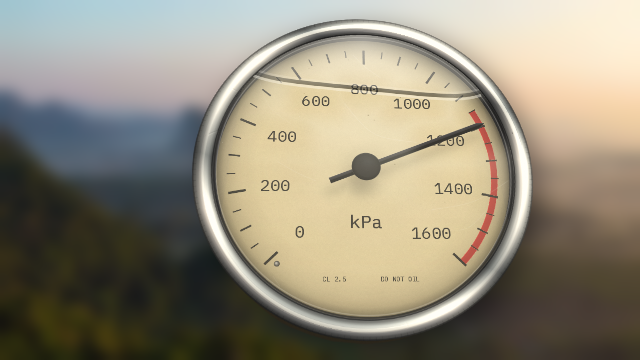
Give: 1200 kPa
